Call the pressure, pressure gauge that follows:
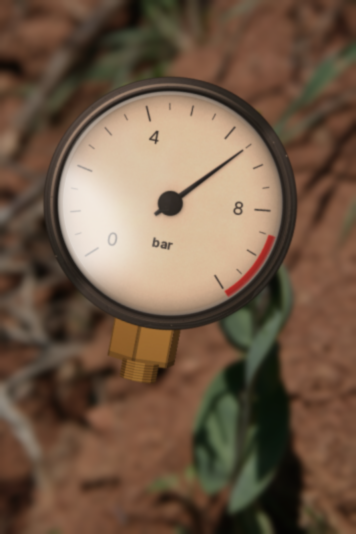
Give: 6.5 bar
